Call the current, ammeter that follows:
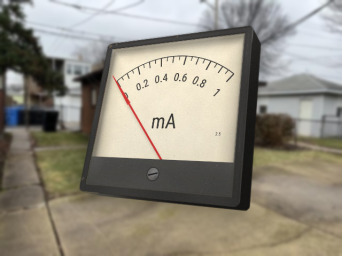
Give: 0 mA
